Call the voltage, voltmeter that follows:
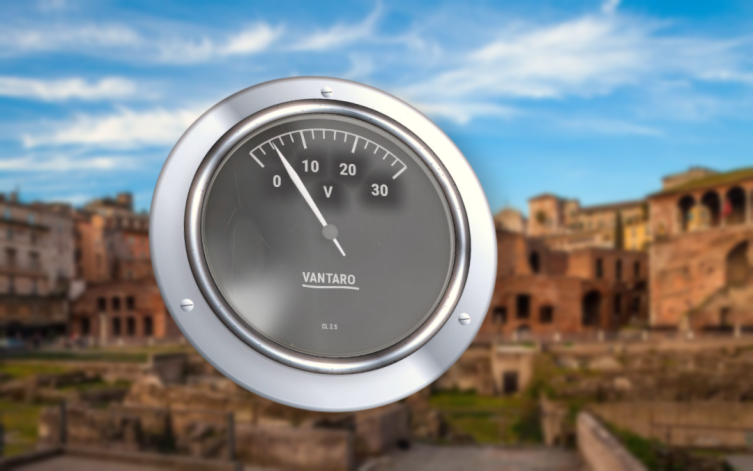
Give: 4 V
